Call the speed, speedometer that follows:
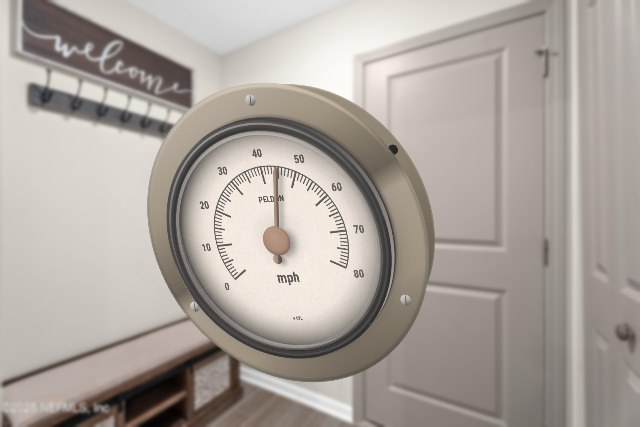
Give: 45 mph
